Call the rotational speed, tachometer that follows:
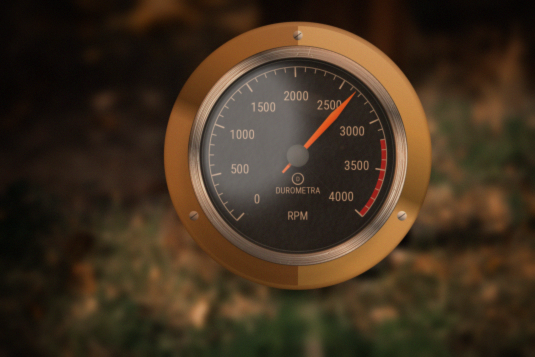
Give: 2650 rpm
